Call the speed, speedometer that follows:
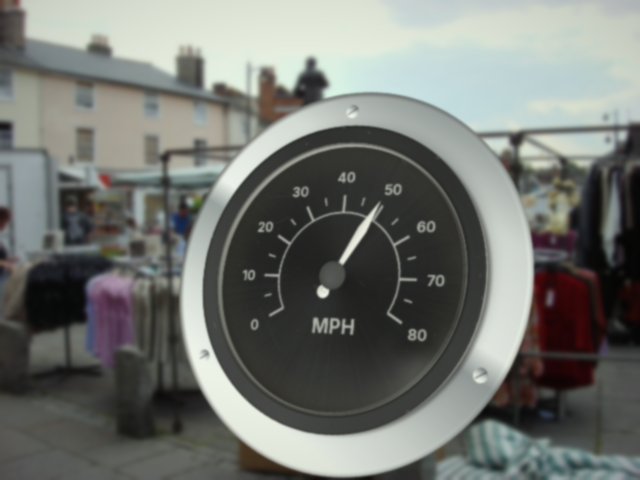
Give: 50 mph
